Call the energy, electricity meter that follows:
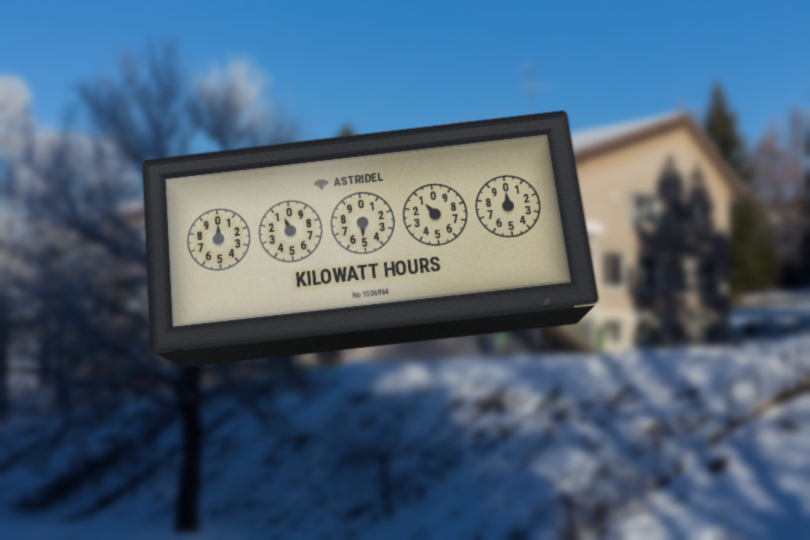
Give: 510 kWh
